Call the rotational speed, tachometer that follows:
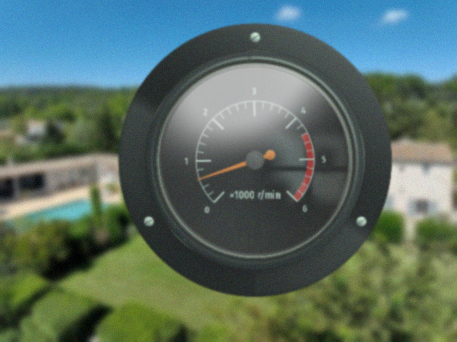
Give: 600 rpm
